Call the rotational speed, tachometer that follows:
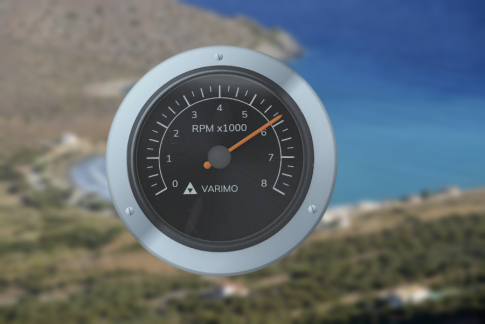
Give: 5875 rpm
